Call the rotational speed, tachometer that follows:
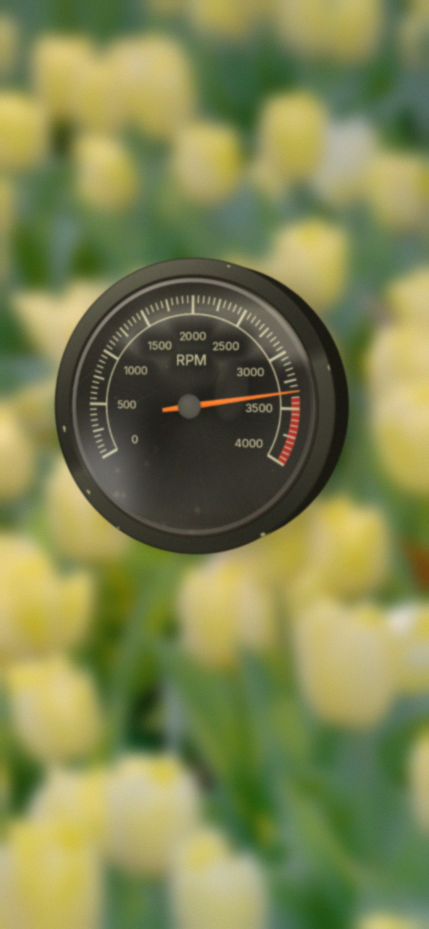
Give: 3350 rpm
